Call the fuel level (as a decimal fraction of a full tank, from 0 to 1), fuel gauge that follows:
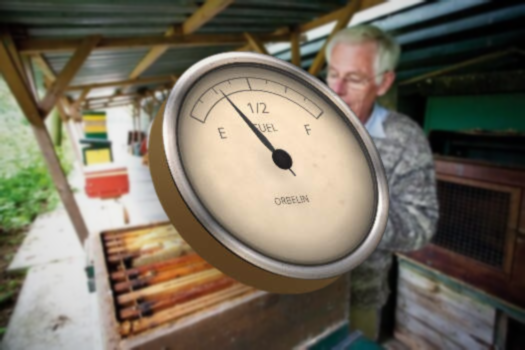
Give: 0.25
